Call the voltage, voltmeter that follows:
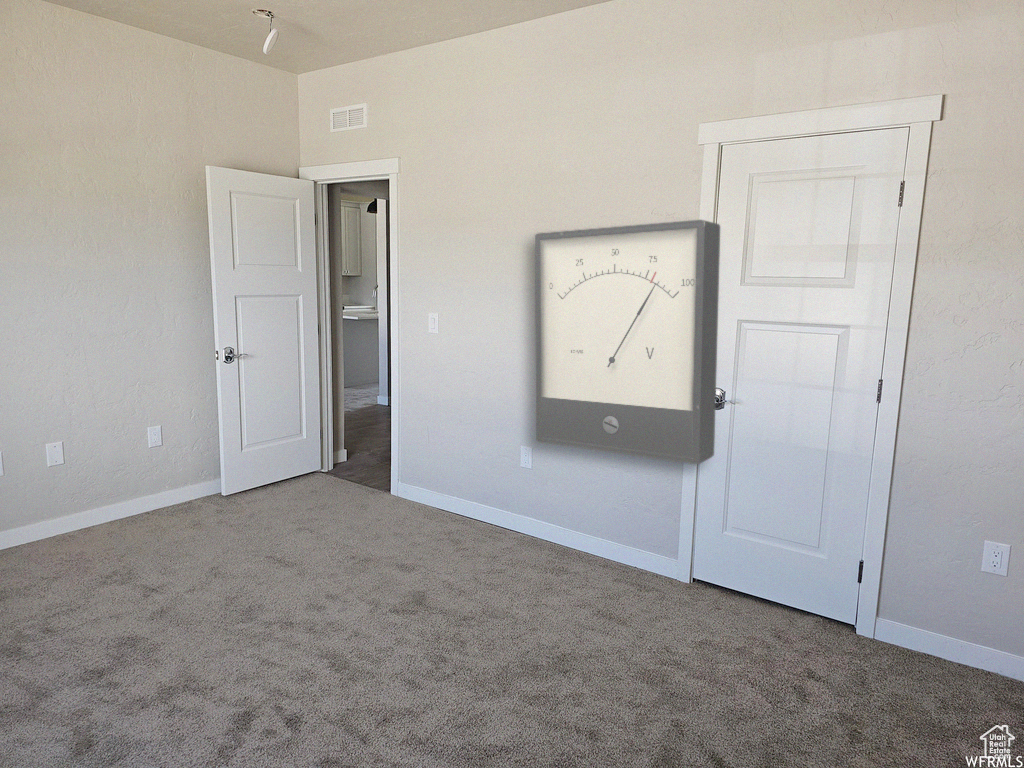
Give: 85 V
